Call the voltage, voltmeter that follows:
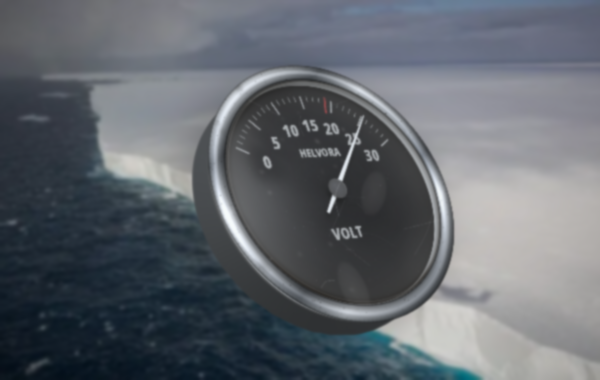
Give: 25 V
